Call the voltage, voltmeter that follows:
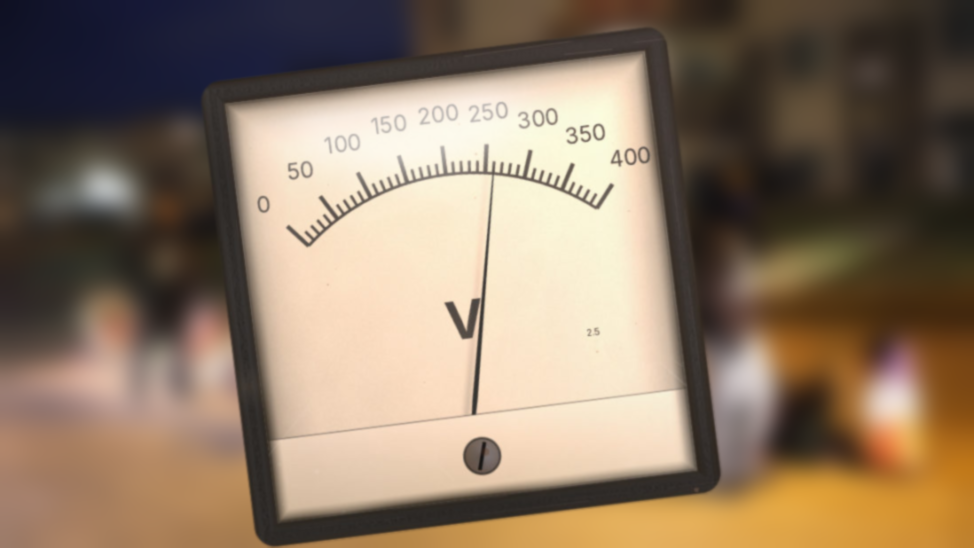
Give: 260 V
